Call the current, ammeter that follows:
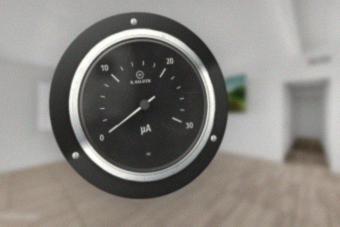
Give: 0 µA
